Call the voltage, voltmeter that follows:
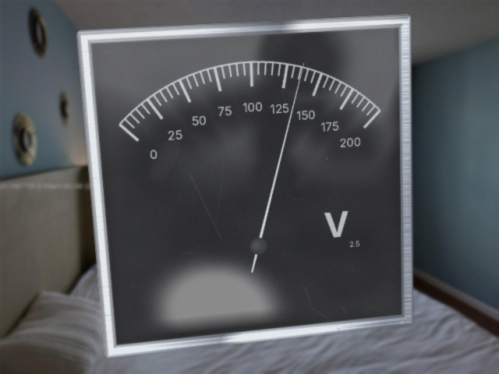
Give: 135 V
